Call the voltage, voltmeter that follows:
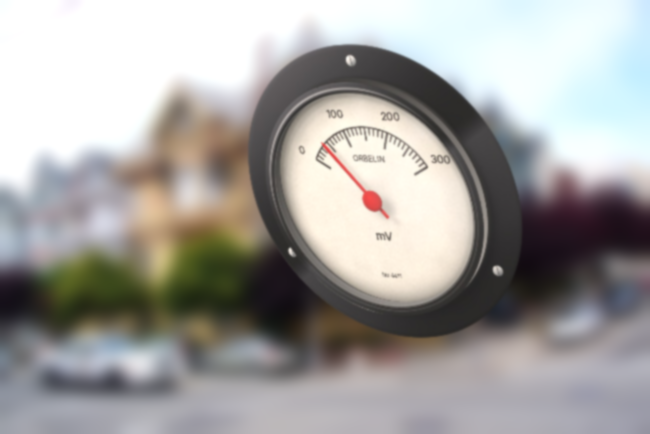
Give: 50 mV
